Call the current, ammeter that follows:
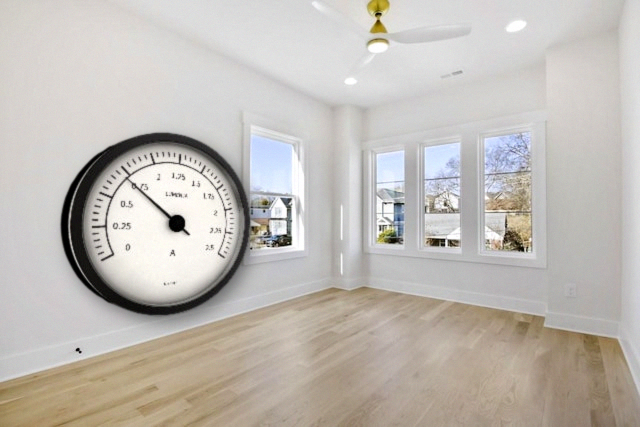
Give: 0.7 A
